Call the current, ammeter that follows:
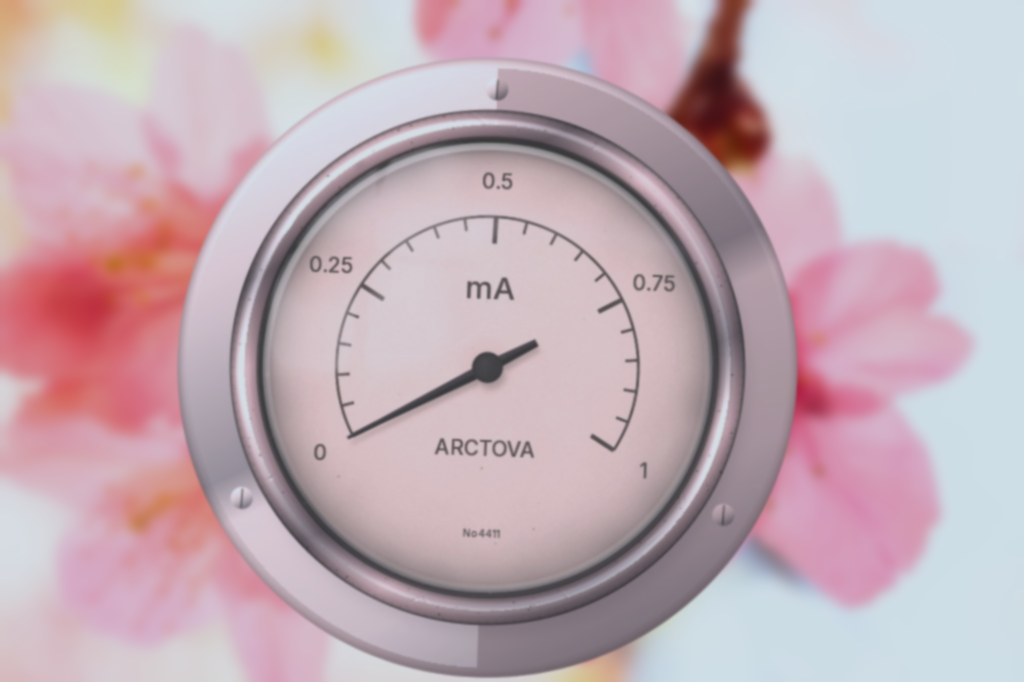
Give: 0 mA
